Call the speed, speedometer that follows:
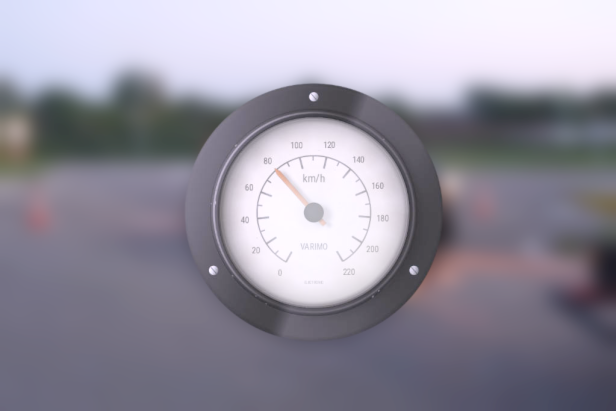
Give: 80 km/h
